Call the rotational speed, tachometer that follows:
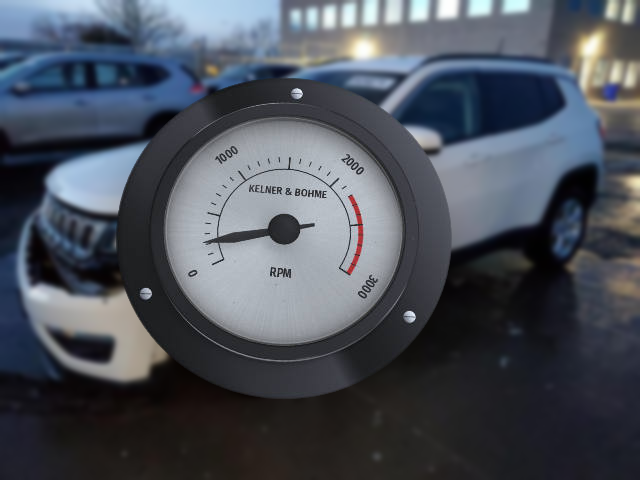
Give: 200 rpm
